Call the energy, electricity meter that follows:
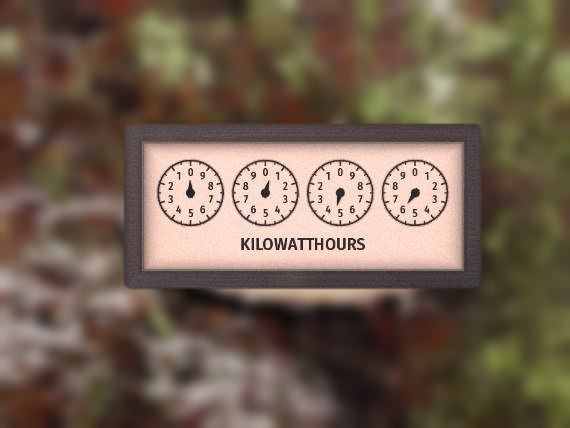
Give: 46 kWh
